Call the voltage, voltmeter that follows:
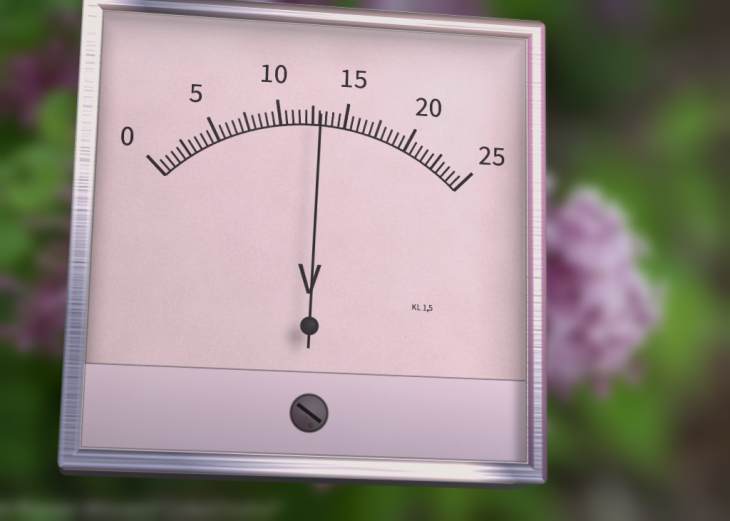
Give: 13 V
